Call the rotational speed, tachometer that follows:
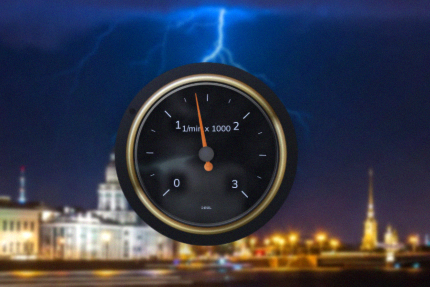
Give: 1375 rpm
